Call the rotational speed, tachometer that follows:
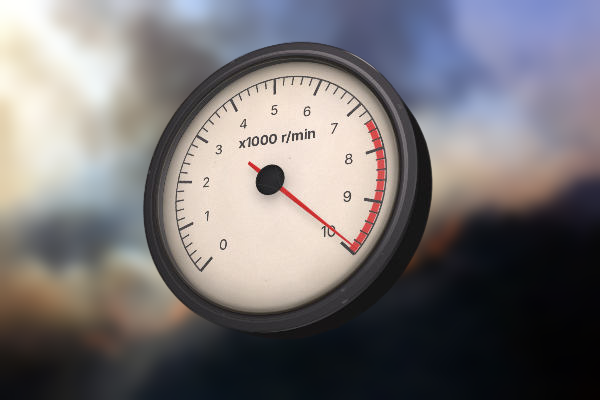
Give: 9900 rpm
